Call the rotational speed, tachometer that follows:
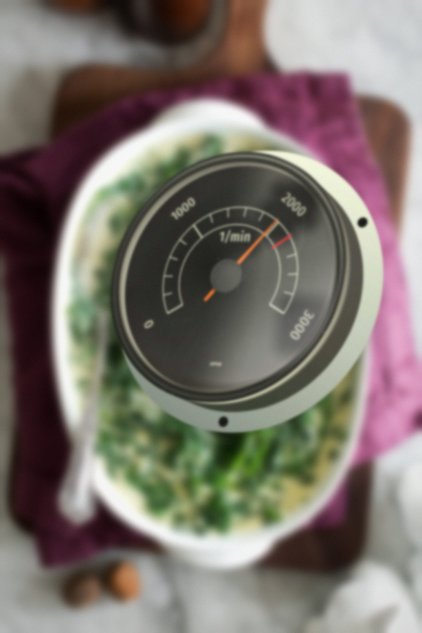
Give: 2000 rpm
